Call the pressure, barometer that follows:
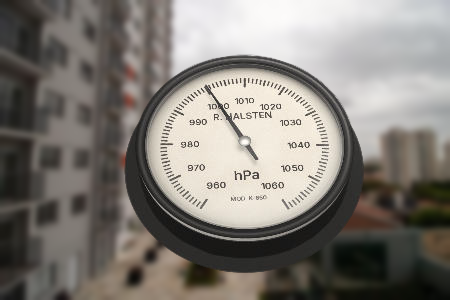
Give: 1000 hPa
